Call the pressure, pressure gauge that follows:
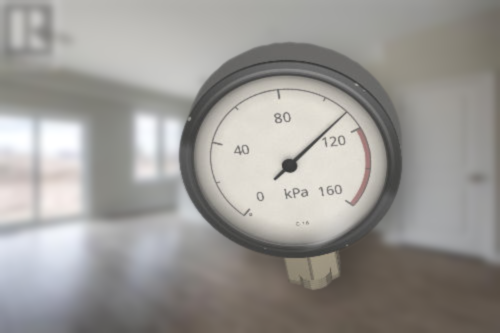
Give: 110 kPa
